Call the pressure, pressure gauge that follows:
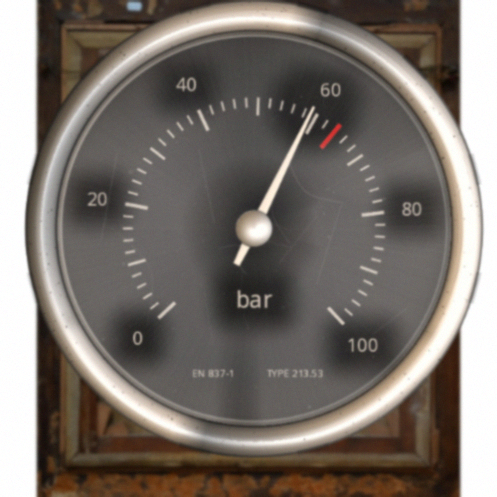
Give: 59 bar
